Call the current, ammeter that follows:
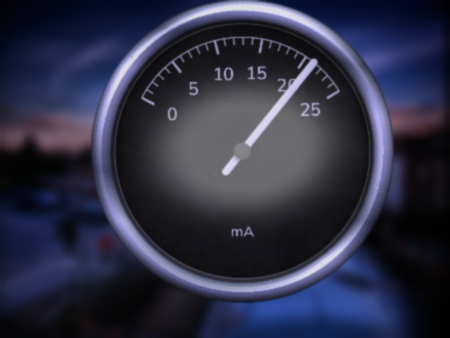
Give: 21 mA
